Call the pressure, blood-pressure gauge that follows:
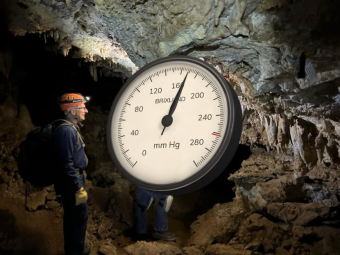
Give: 170 mmHg
